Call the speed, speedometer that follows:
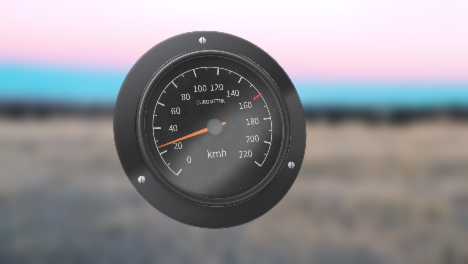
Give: 25 km/h
